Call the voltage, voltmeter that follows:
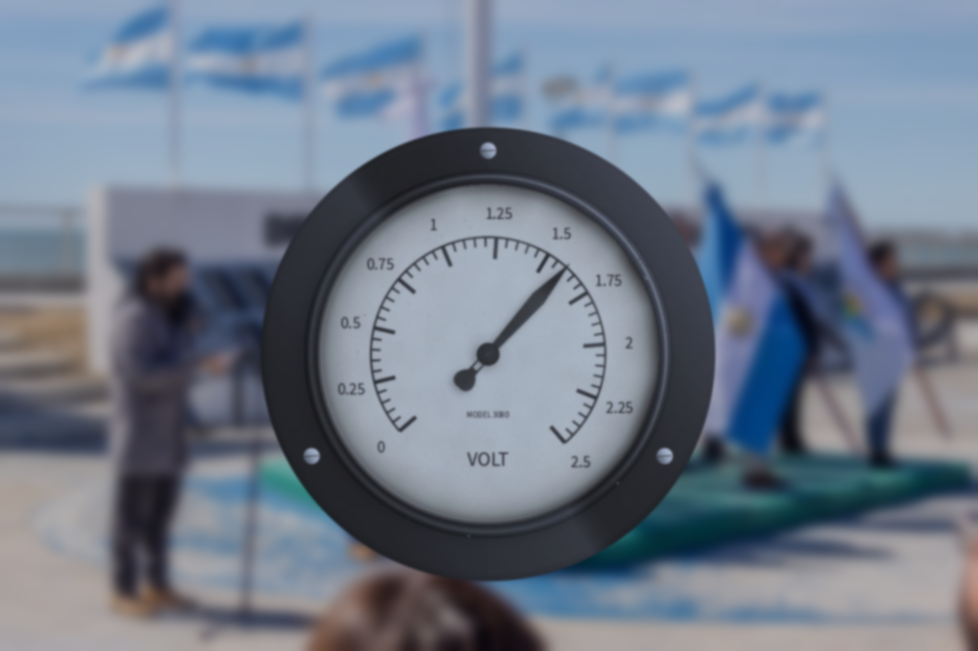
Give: 1.6 V
